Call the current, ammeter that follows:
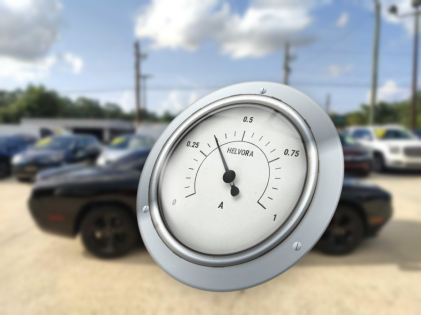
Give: 0.35 A
